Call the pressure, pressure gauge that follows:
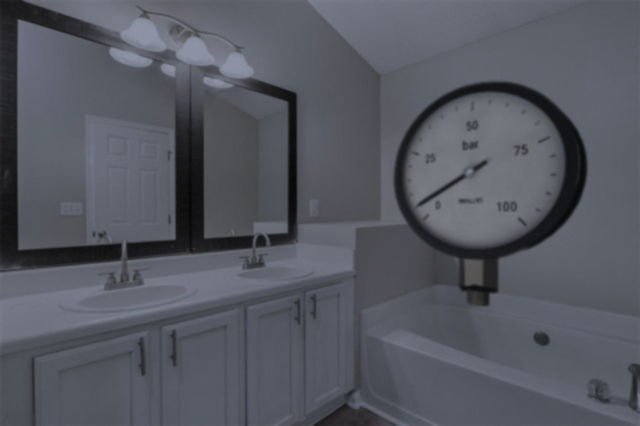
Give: 5 bar
